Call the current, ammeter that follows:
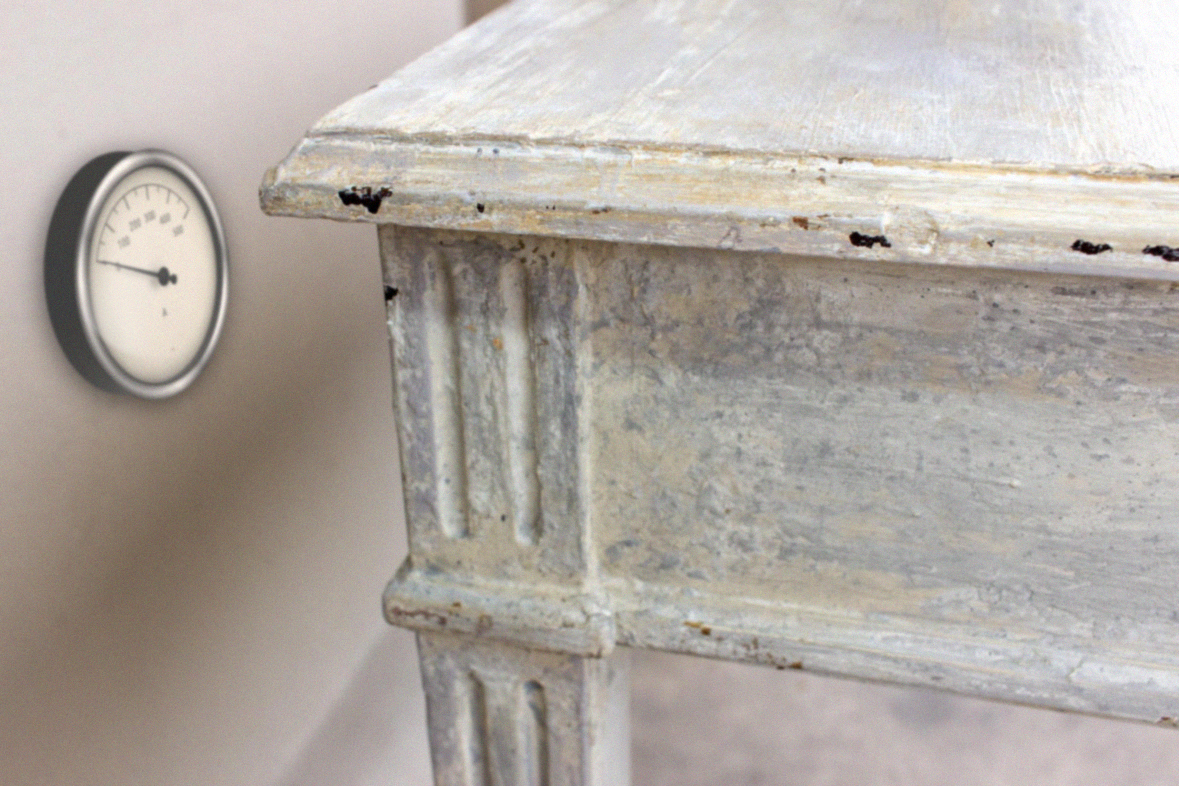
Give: 0 A
